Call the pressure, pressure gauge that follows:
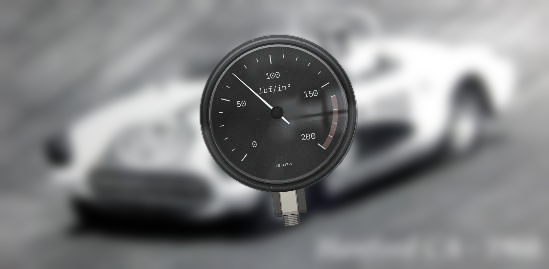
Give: 70 psi
